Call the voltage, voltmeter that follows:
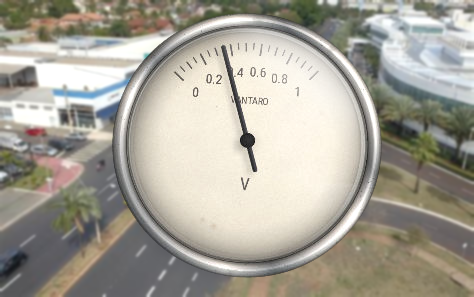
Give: 0.35 V
